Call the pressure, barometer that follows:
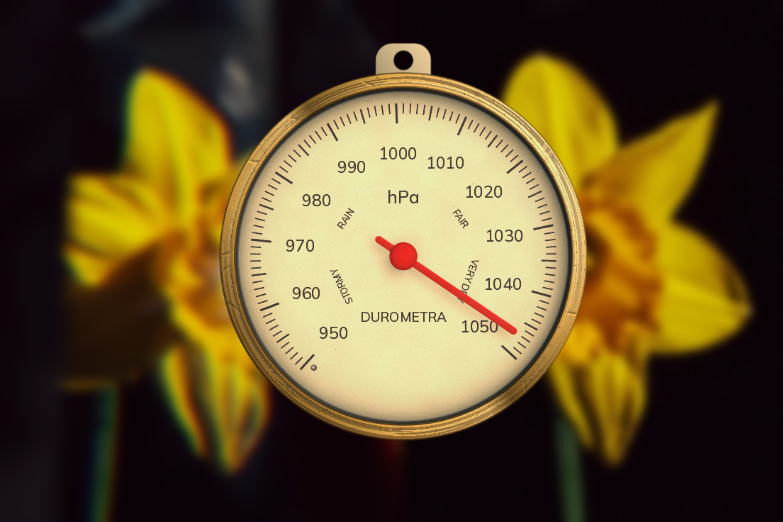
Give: 1047 hPa
